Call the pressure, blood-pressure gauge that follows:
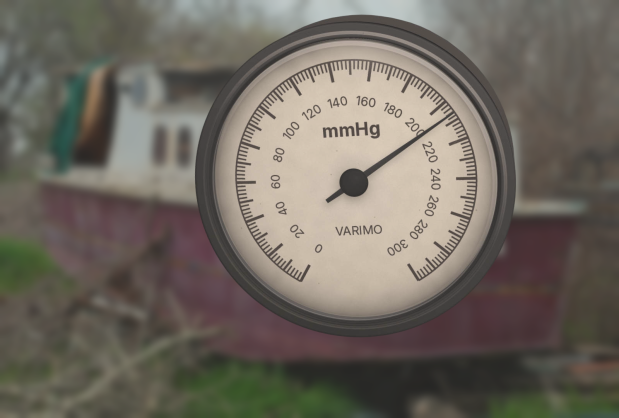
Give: 206 mmHg
